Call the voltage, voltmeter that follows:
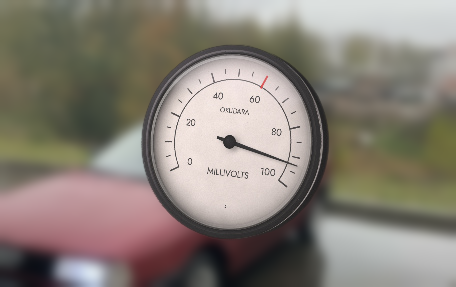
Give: 92.5 mV
